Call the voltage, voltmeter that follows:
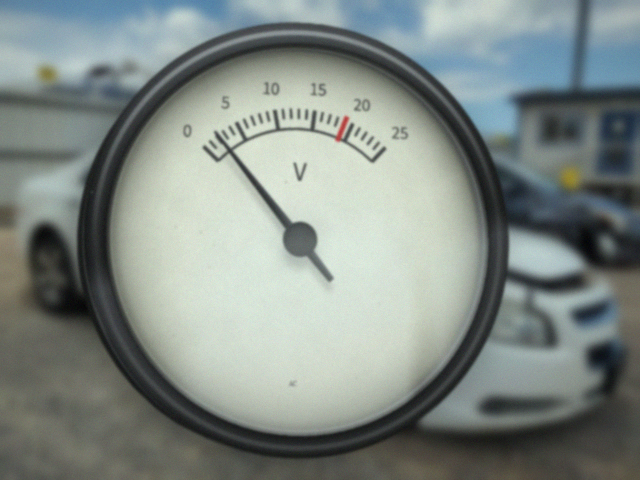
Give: 2 V
